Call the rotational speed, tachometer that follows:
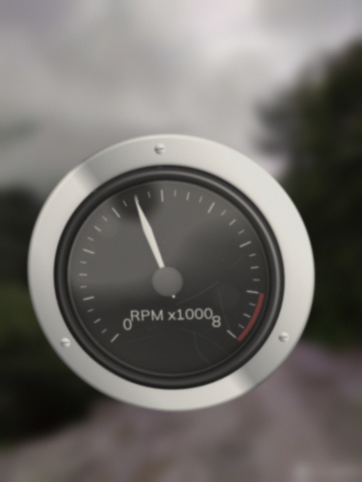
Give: 3500 rpm
